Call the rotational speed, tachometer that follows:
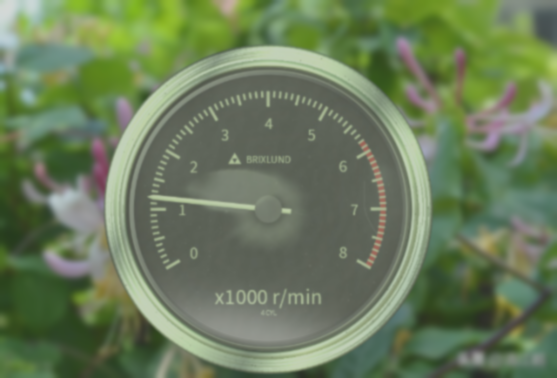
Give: 1200 rpm
